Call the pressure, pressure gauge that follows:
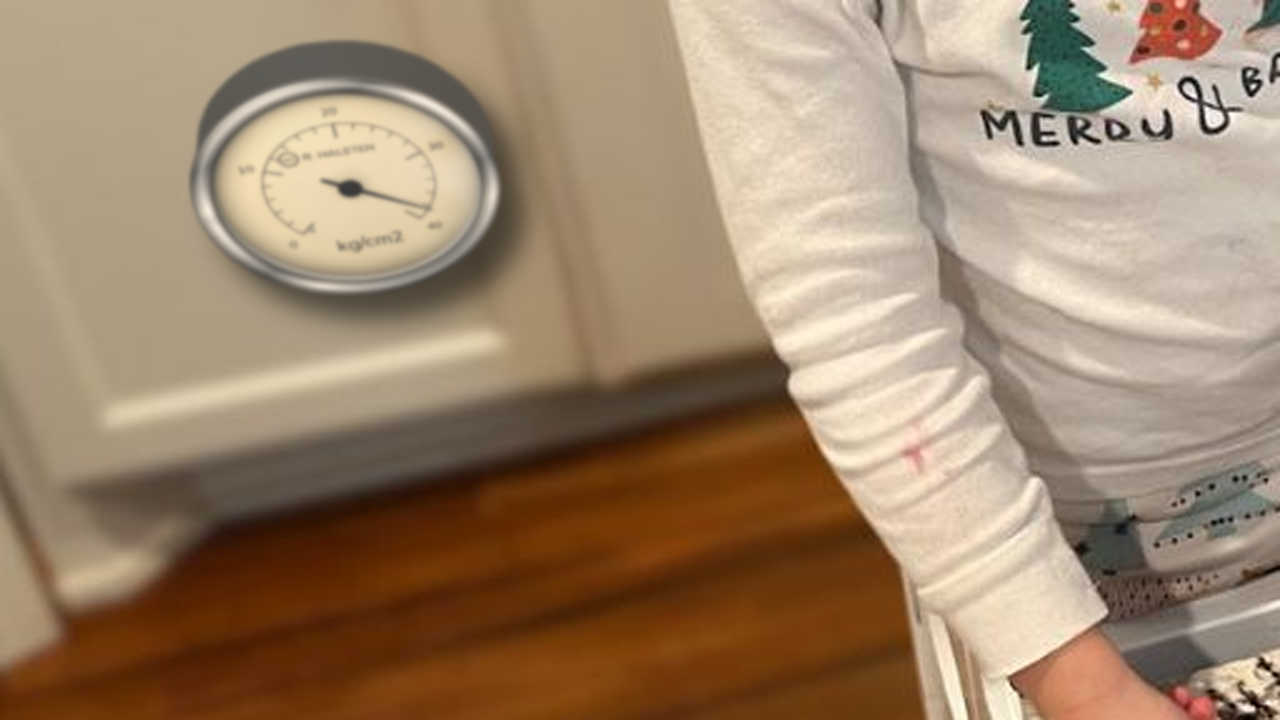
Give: 38 kg/cm²
